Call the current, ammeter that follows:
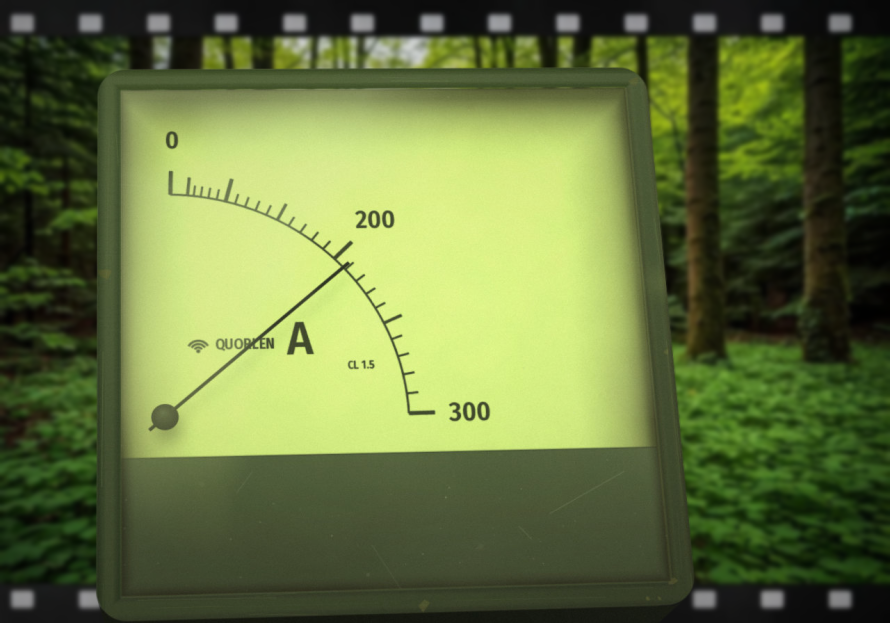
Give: 210 A
